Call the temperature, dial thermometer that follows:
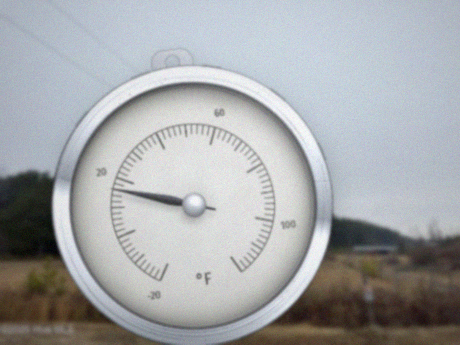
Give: 16 °F
